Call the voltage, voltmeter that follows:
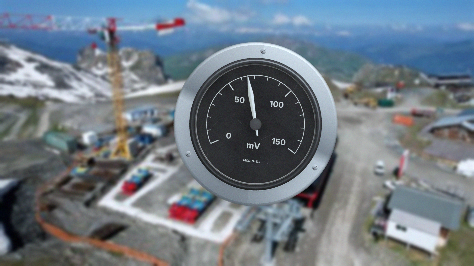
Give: 65 mV
